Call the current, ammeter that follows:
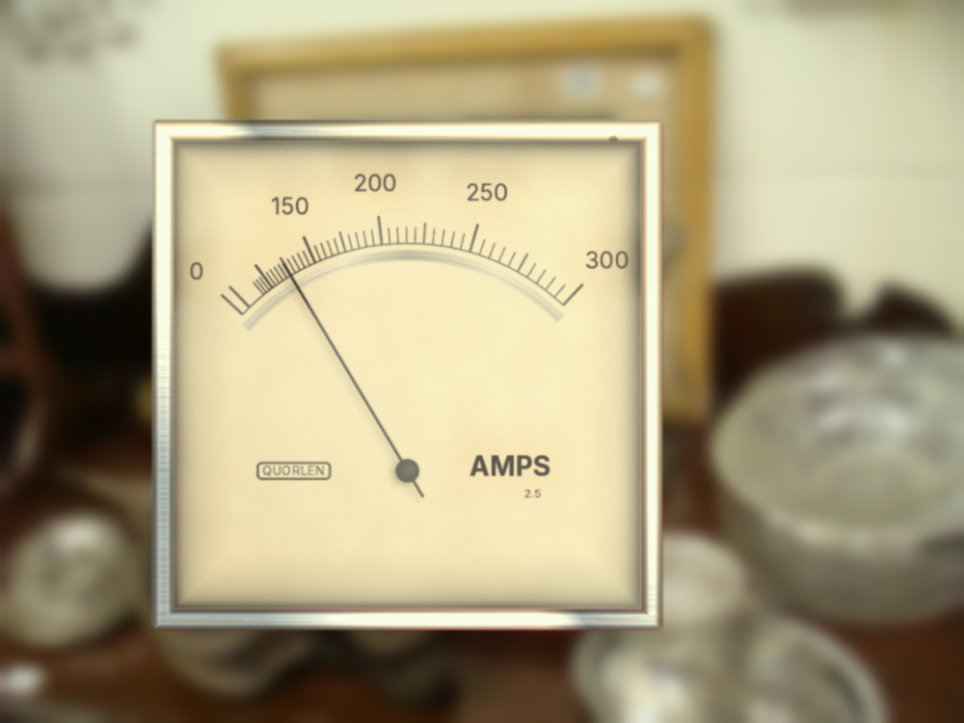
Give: 125 A
